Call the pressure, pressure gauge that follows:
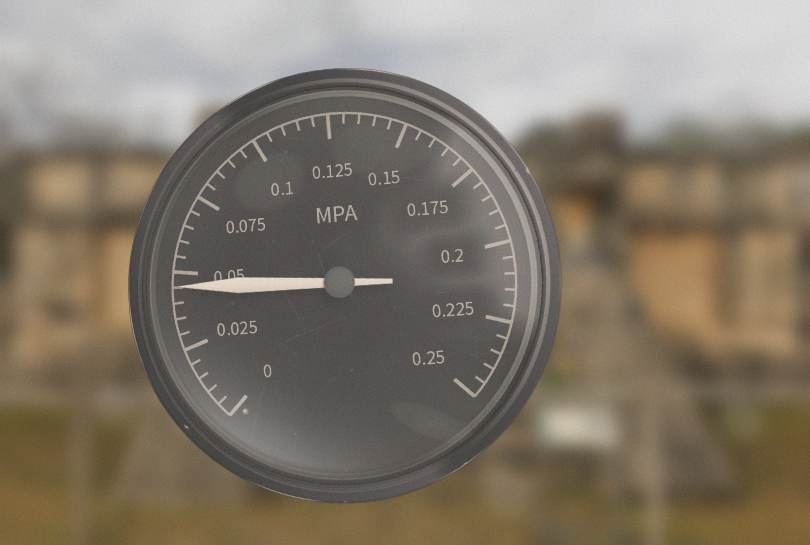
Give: 0.045 MPa
